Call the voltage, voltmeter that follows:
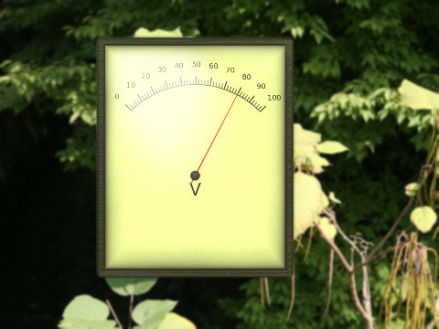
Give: 80 V
